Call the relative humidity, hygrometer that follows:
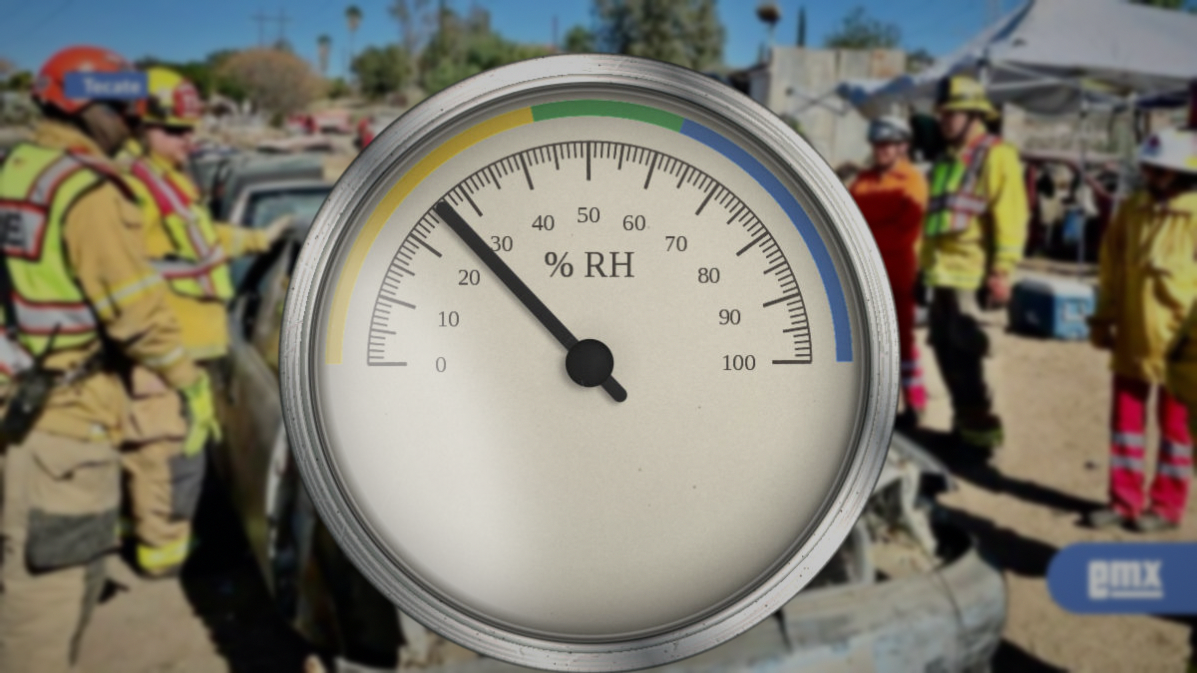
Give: 26 %
